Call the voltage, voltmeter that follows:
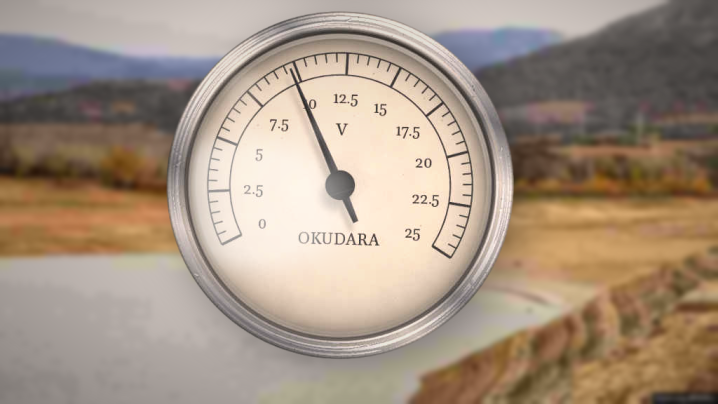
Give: 9.75 V
